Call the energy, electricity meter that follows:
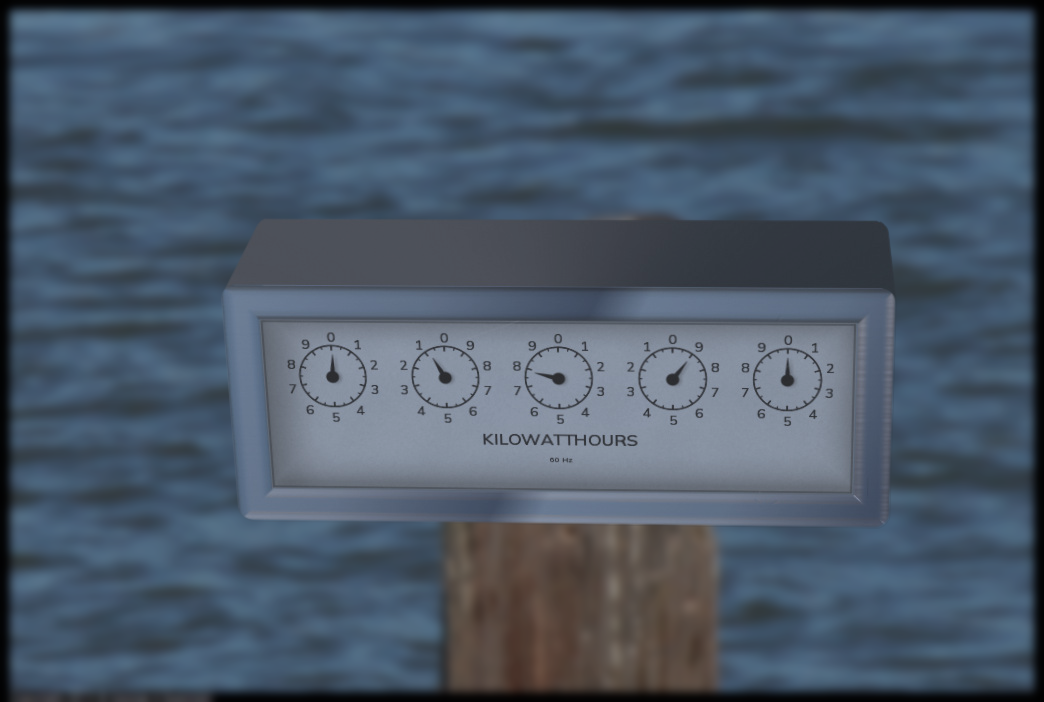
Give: 790 kWh
